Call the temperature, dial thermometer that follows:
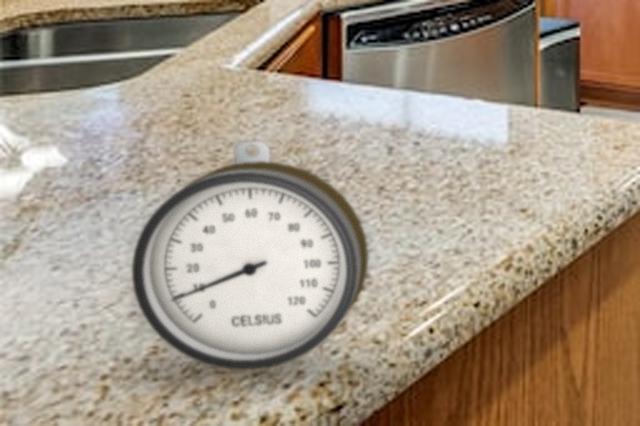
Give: 10 °C
